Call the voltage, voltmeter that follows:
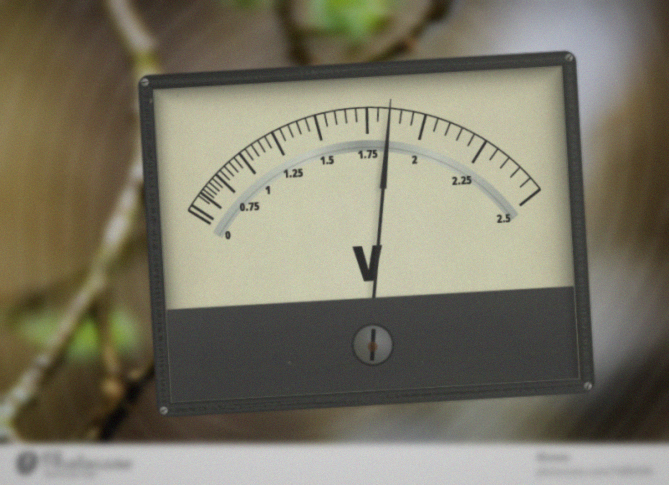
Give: 1.85 V
